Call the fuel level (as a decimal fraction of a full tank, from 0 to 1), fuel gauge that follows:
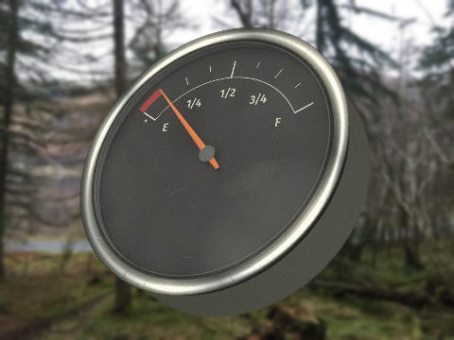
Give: 0.125
